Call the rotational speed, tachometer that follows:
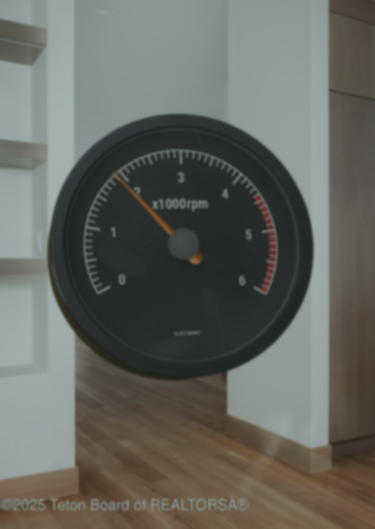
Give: 1900 rpm
